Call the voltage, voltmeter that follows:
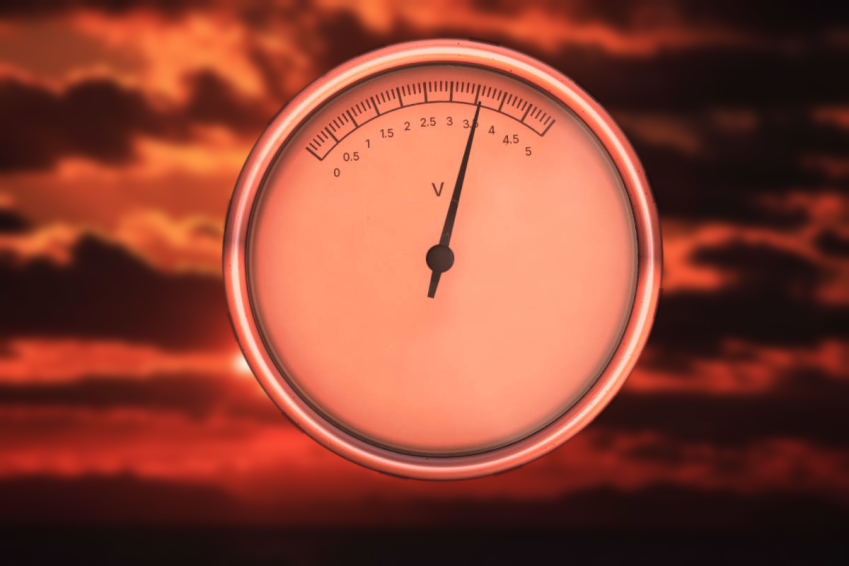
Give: 3.6 V
